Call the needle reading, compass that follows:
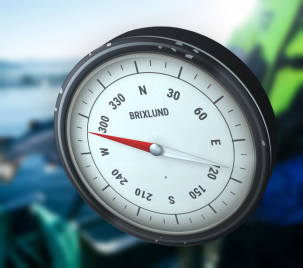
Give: 290 °
